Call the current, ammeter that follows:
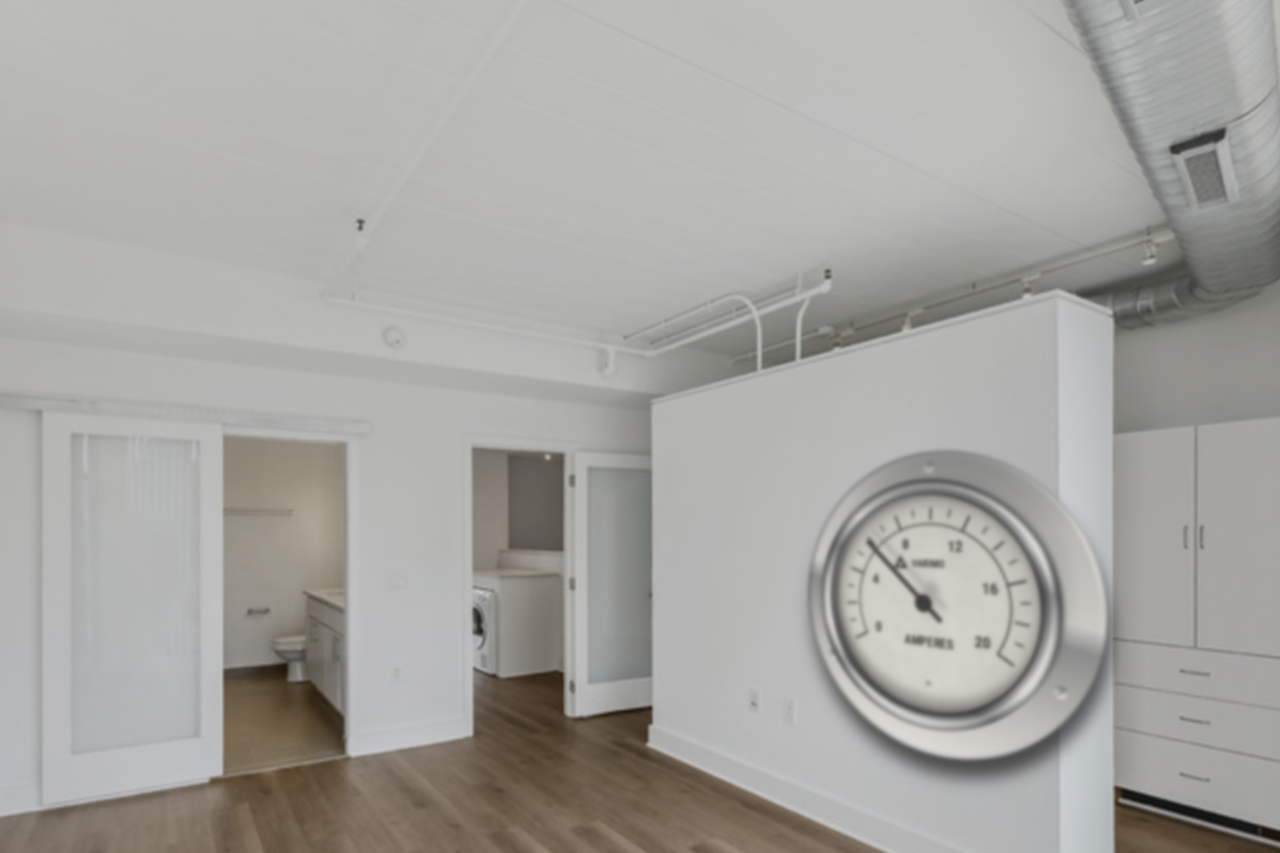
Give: 6 A
